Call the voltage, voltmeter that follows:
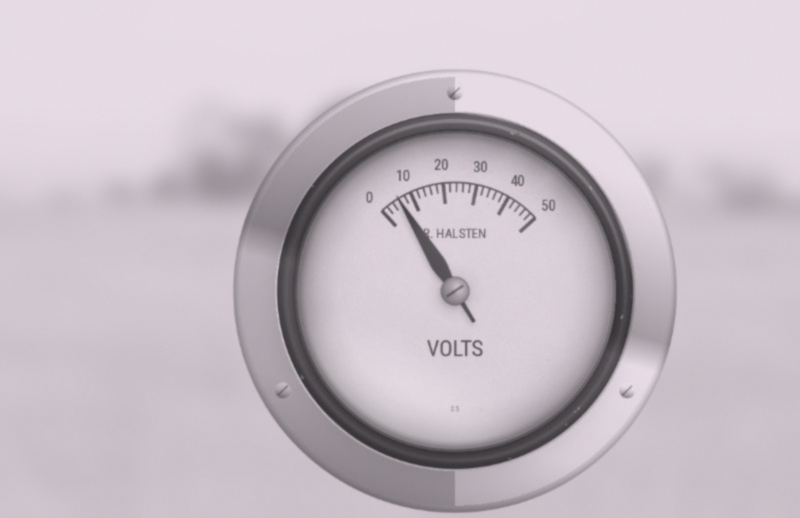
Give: 6 V
